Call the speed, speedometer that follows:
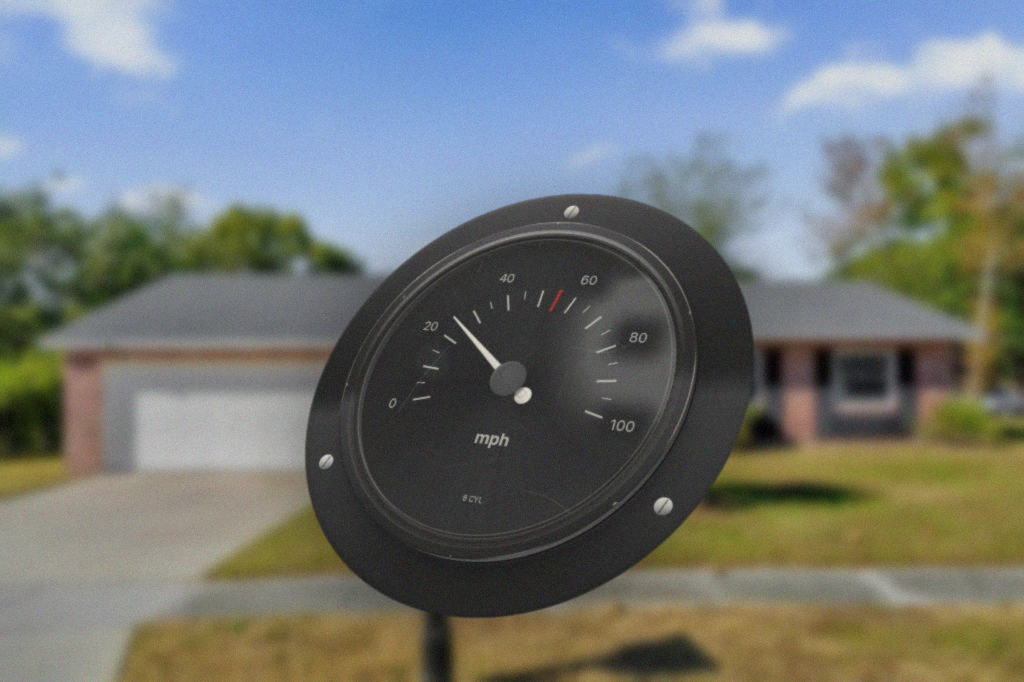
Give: 25 mph
